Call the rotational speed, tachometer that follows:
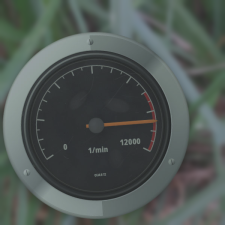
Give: 10500 rpm
